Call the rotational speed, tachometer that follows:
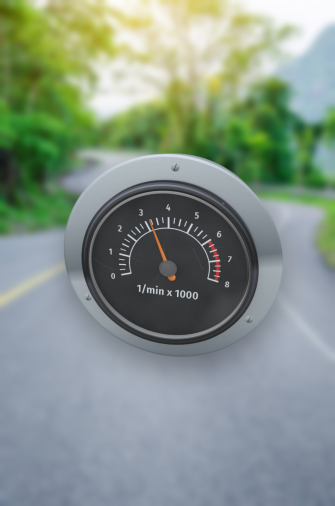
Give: 3250 rpm
